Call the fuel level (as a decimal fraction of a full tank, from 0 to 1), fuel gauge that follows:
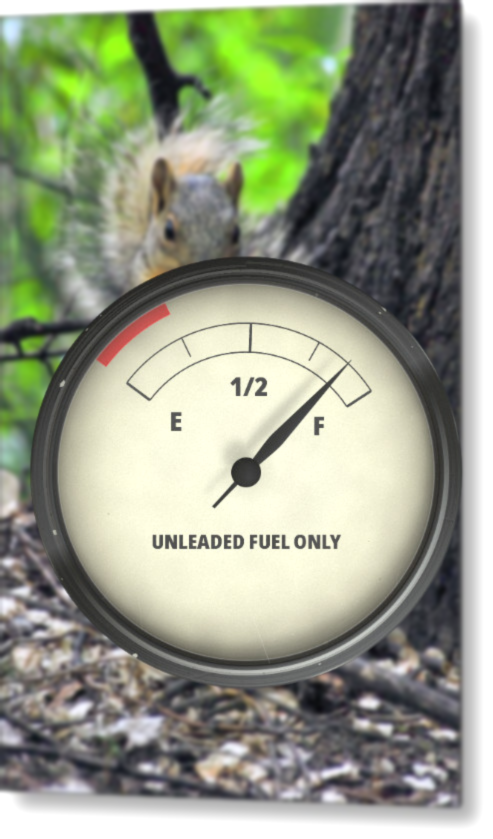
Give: 0.875
